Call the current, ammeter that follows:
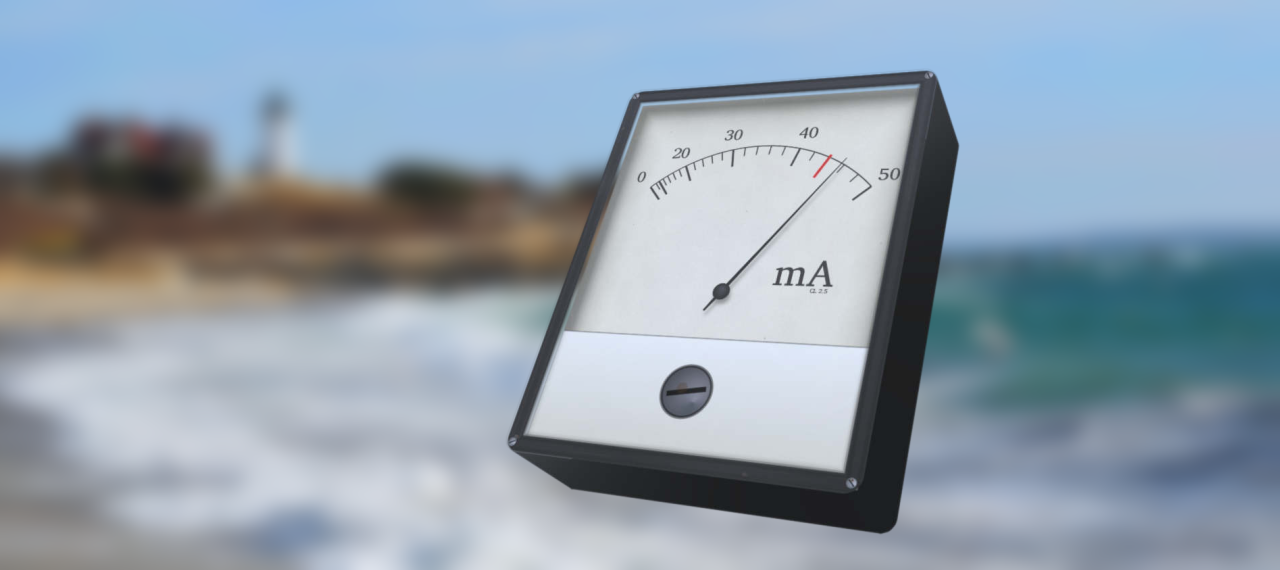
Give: 46 mA
